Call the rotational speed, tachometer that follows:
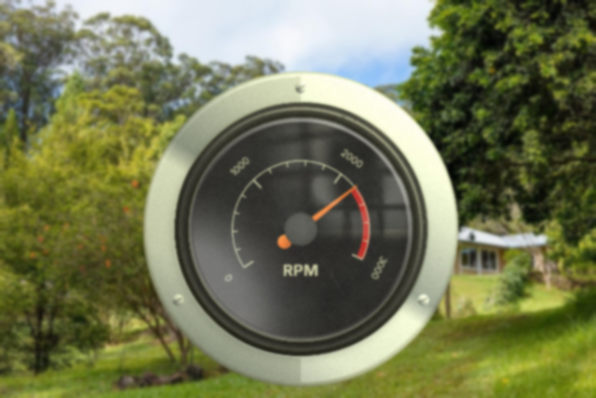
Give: 2200 rpm
